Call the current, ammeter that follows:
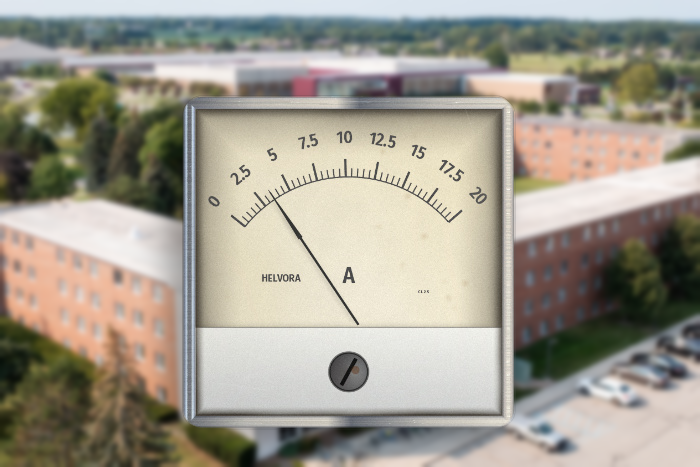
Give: 3.5 A
